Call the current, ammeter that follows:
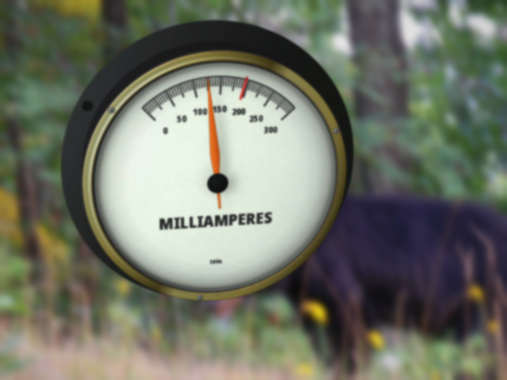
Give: 125 mA
